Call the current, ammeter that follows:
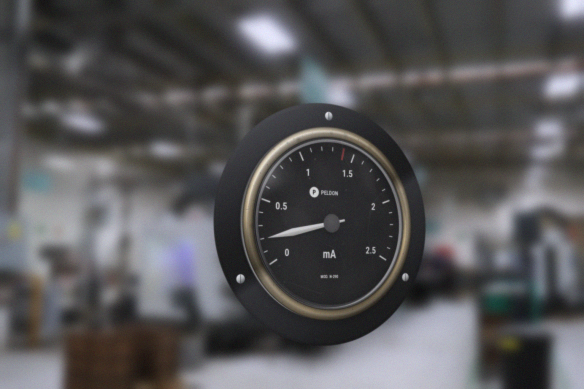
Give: 0.2 mA
